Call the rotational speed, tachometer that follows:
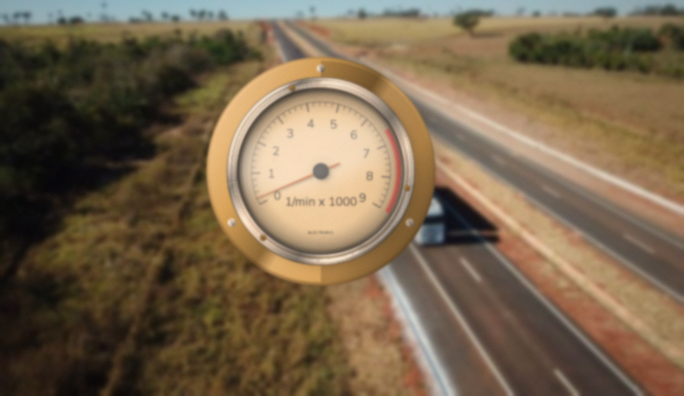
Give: 200 rpm
